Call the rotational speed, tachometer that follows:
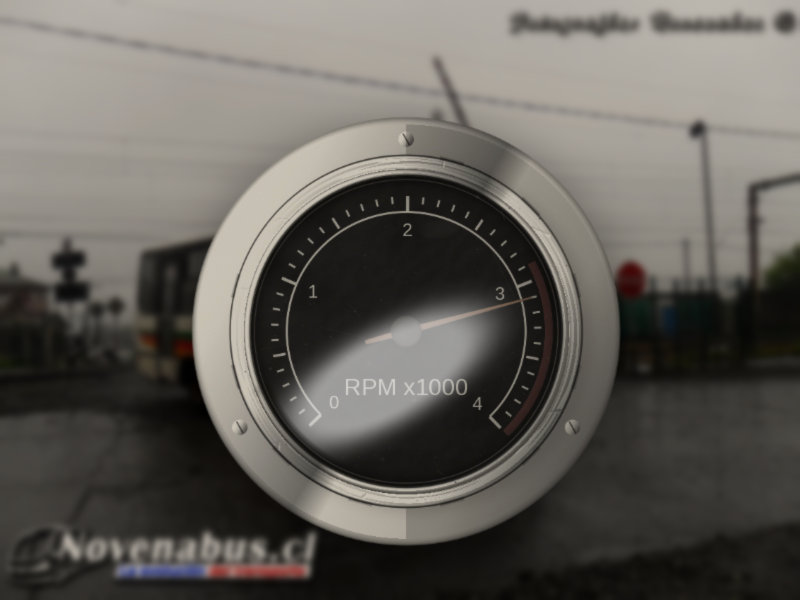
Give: 3100 rpm
